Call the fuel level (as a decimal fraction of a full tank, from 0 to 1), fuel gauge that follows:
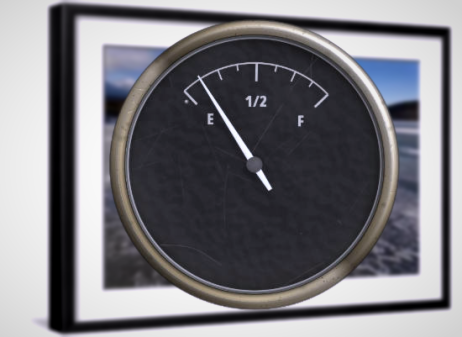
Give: 0.125
